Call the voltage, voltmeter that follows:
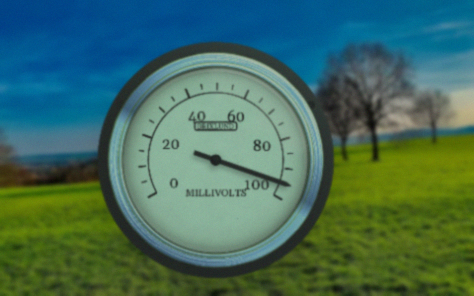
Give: 95 mV
